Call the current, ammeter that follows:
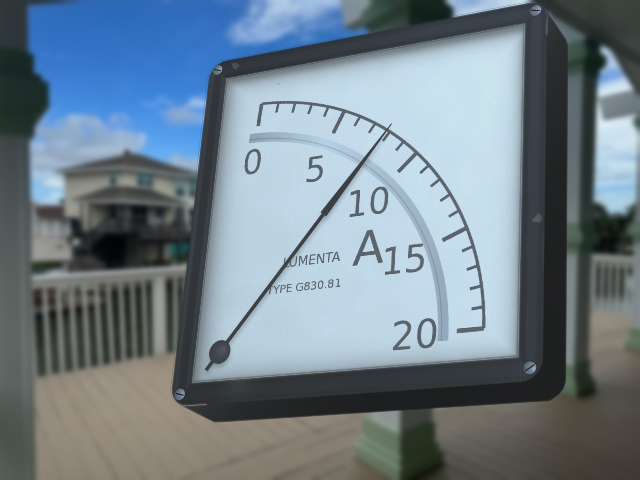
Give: 8 A
